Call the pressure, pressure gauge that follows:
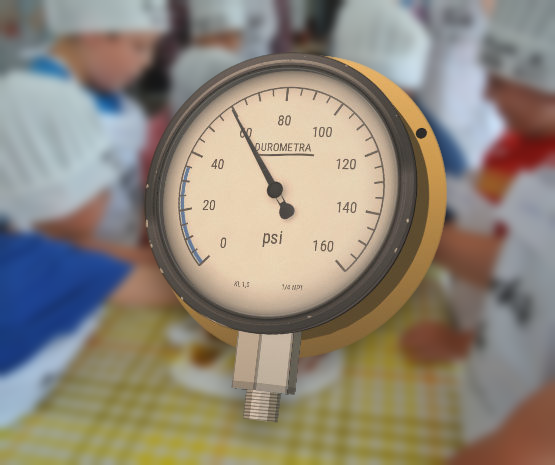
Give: 60 psi
